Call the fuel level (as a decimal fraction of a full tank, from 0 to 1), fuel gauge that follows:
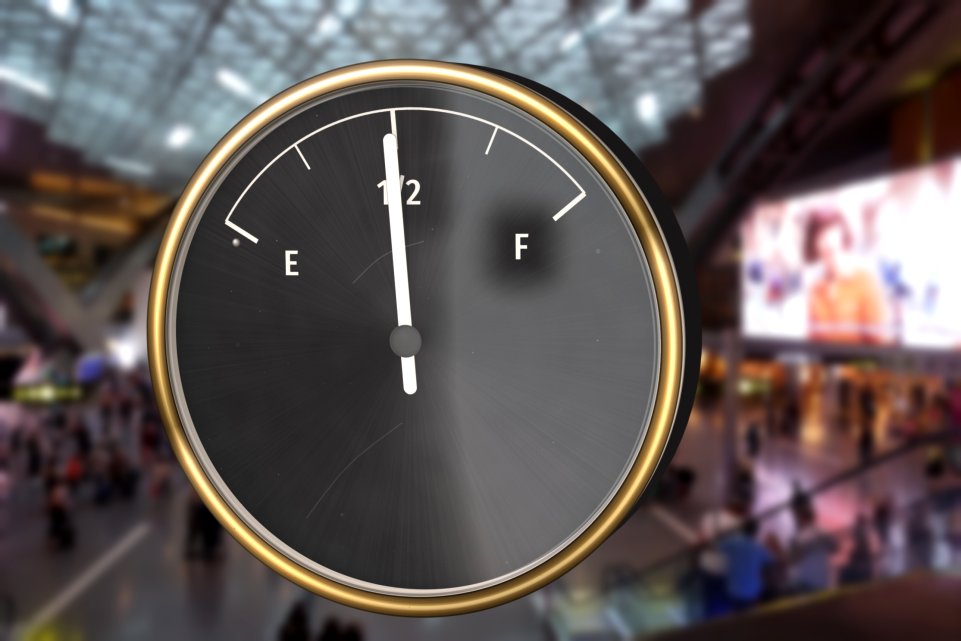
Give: 0.5
